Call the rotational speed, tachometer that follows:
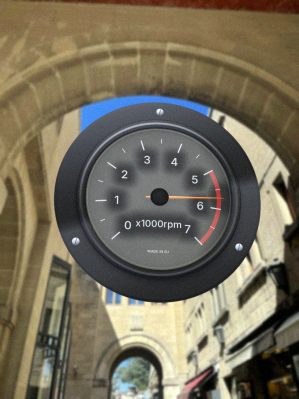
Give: 5750 rpm
